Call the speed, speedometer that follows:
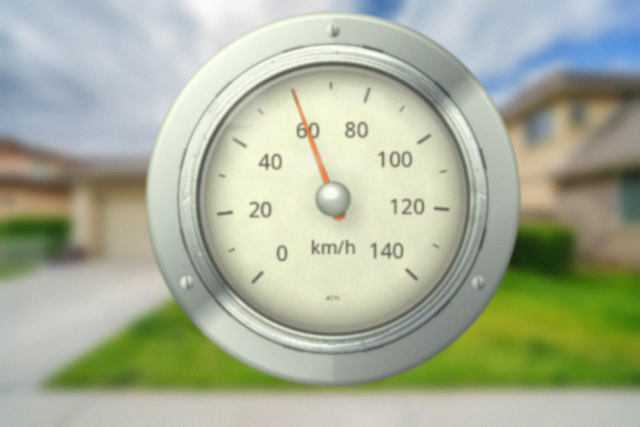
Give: 60 km/h
